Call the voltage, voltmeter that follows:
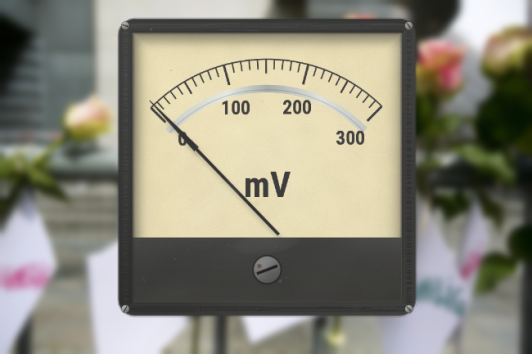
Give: 5 mV
